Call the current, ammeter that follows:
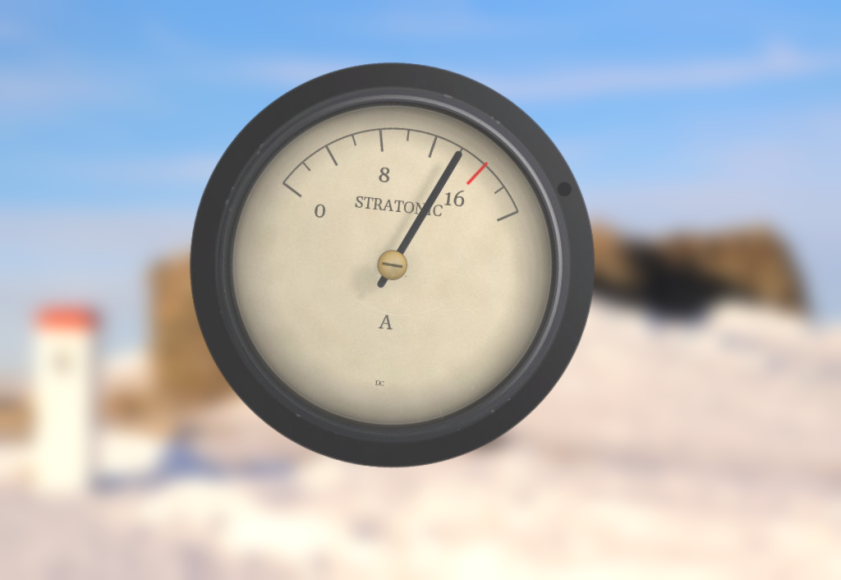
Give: 14 A
